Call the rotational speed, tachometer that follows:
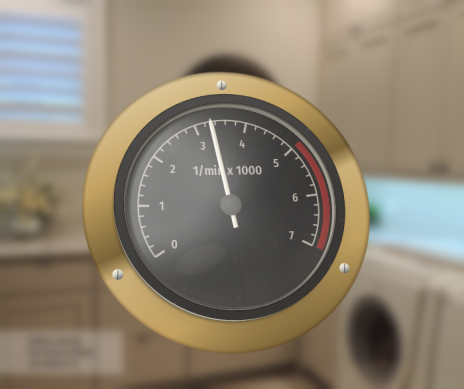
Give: 3300 rpm
